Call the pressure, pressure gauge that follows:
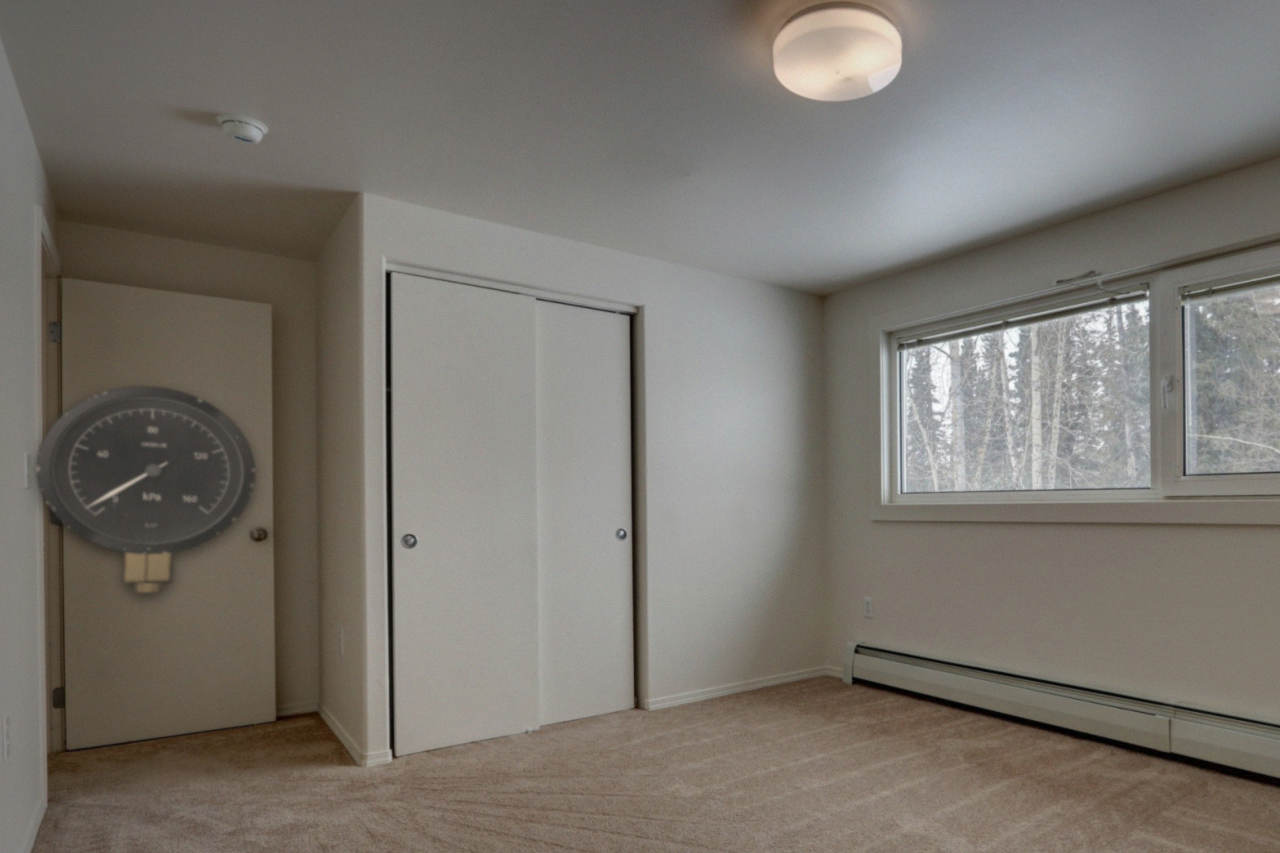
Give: 5 kPa
